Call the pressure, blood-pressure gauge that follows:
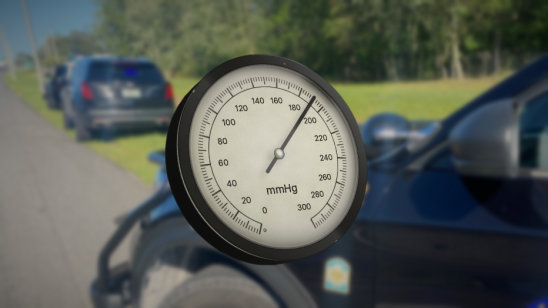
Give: 190 mmHg
